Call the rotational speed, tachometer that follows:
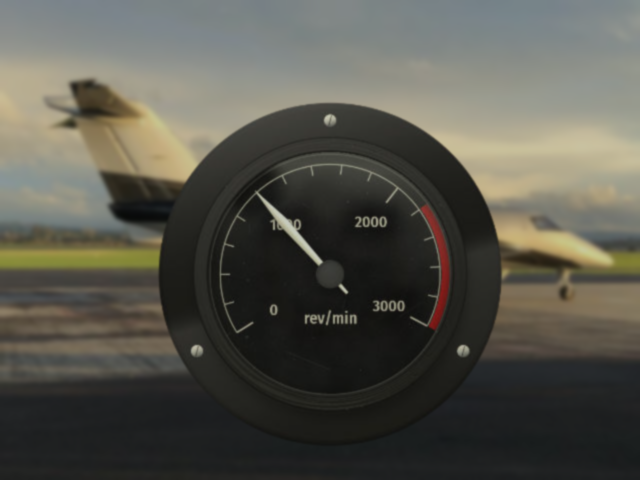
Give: 1000 rpm
